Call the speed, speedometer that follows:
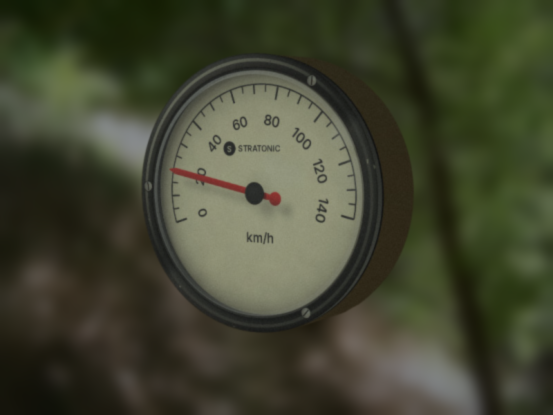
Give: 20 km/h
